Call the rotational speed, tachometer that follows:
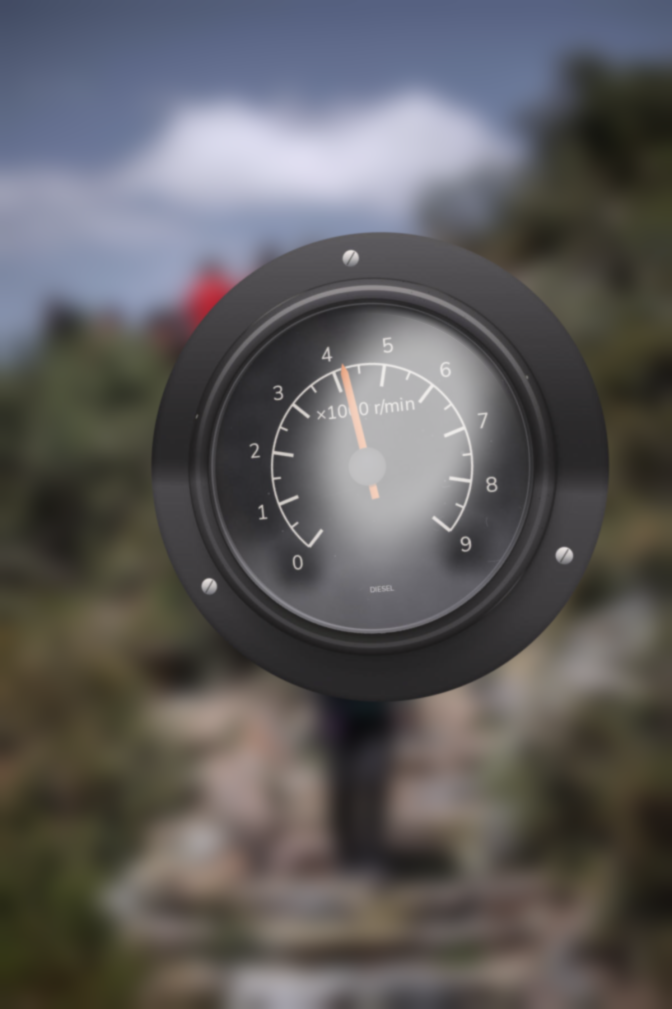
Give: 4250 rpm
